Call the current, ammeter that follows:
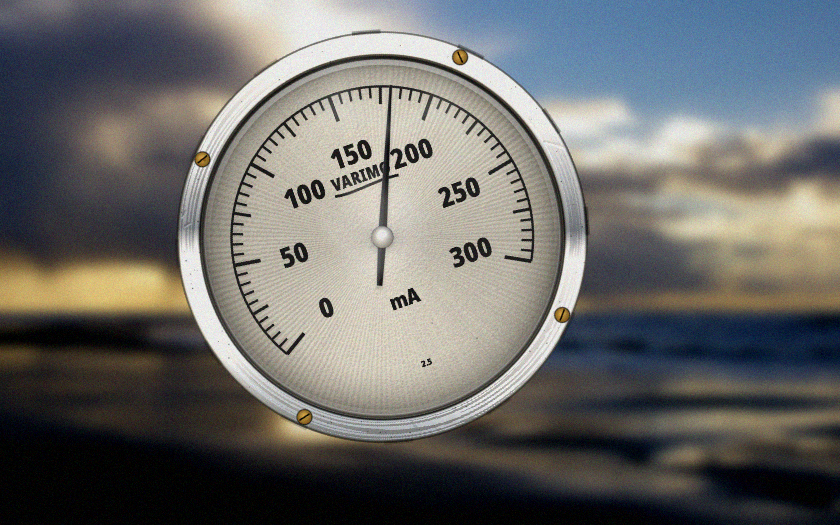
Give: 180 mA
